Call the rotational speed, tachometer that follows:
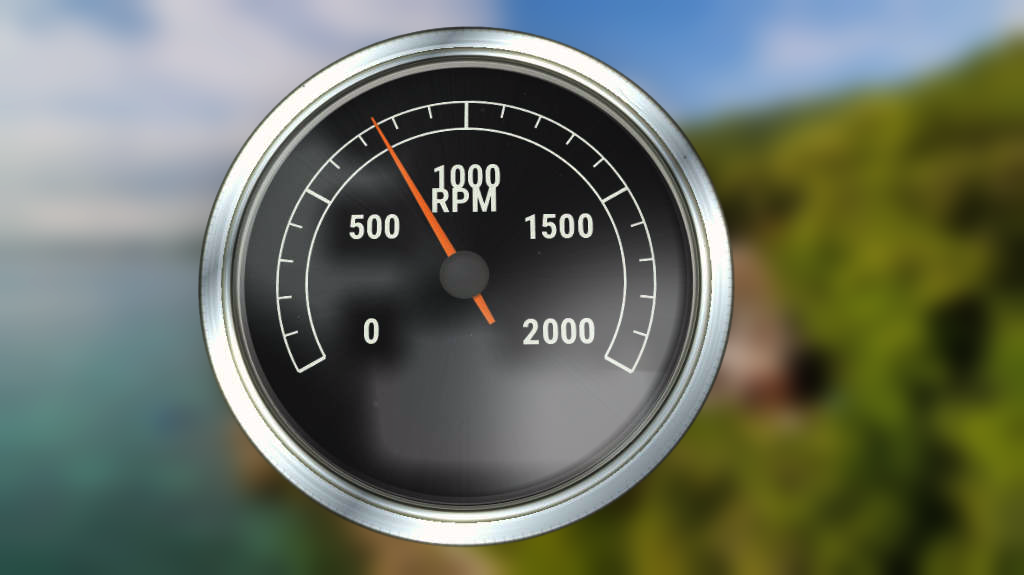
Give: 750 rpm
